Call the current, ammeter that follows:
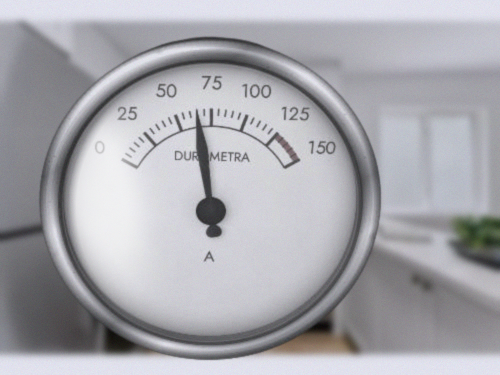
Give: 65 A
